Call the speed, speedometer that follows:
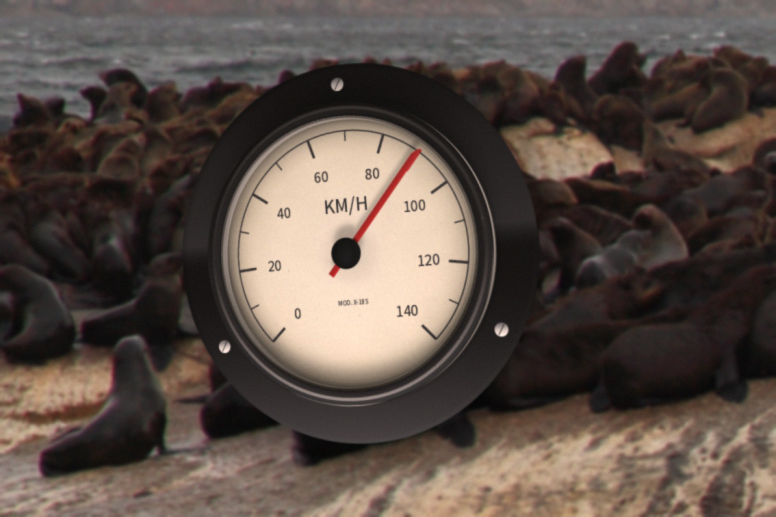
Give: 90 km/h
